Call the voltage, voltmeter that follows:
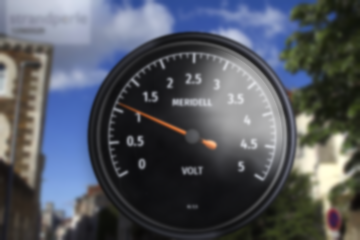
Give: 1.1 V
